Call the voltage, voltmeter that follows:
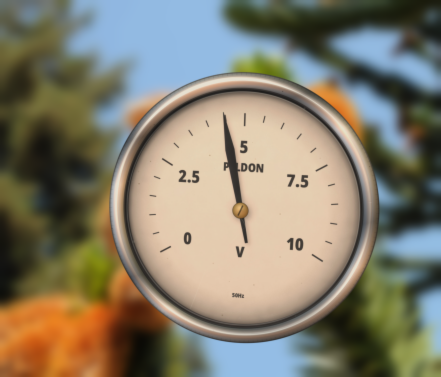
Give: 4.5 V
